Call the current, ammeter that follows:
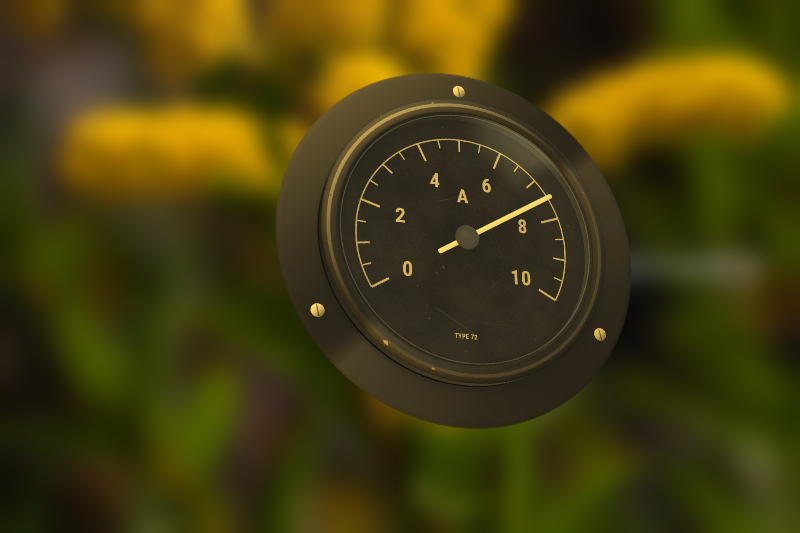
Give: 7.5 A
